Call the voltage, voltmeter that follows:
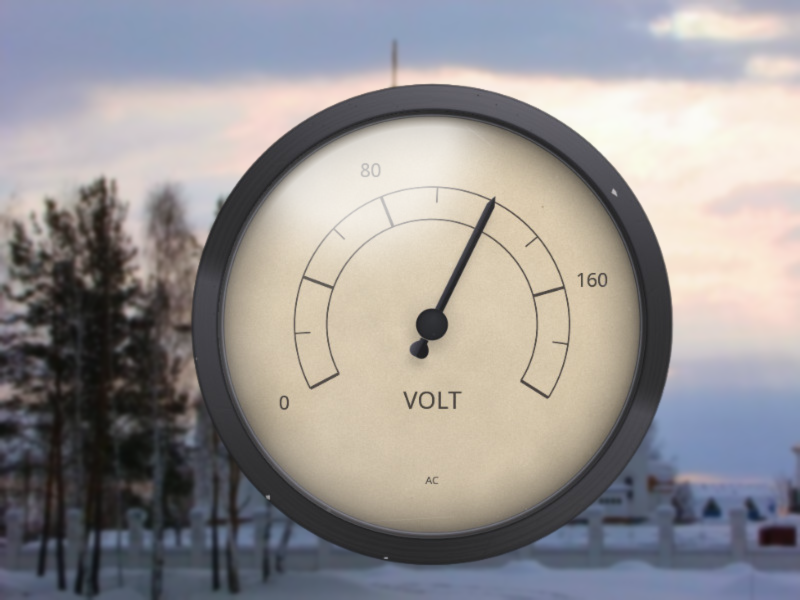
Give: 120 V
